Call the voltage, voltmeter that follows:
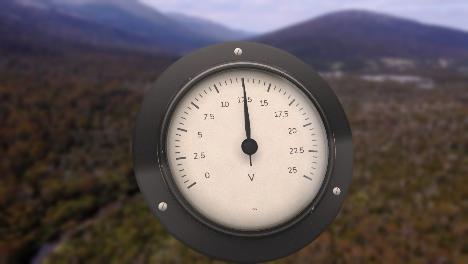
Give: 12.5 V
